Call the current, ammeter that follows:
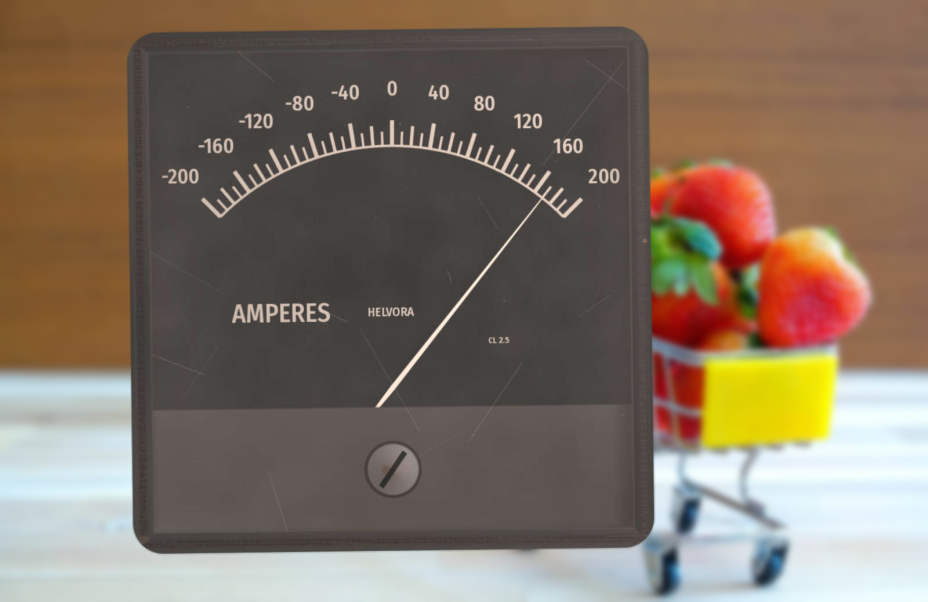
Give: 170 A
